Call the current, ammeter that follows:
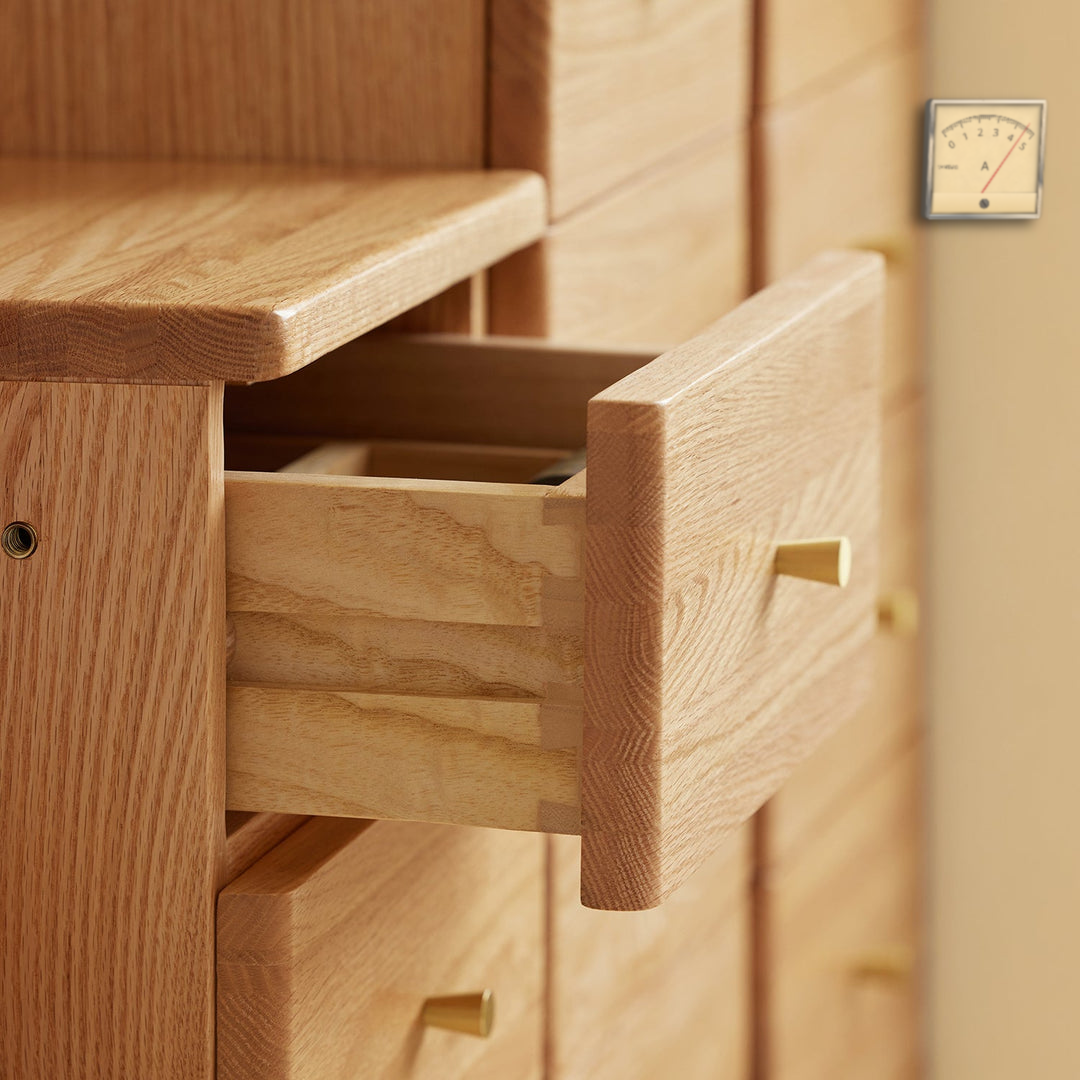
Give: 4.5 A
